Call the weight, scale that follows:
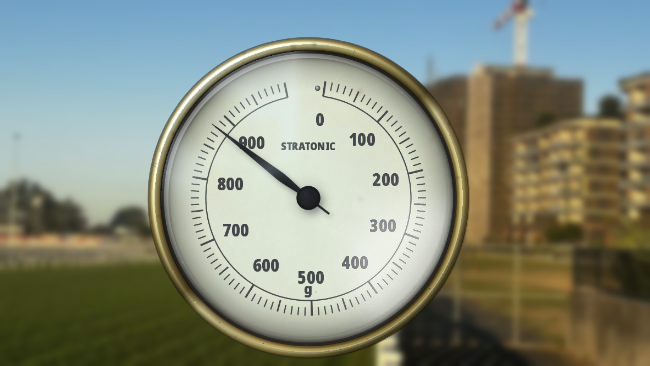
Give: 880 g
